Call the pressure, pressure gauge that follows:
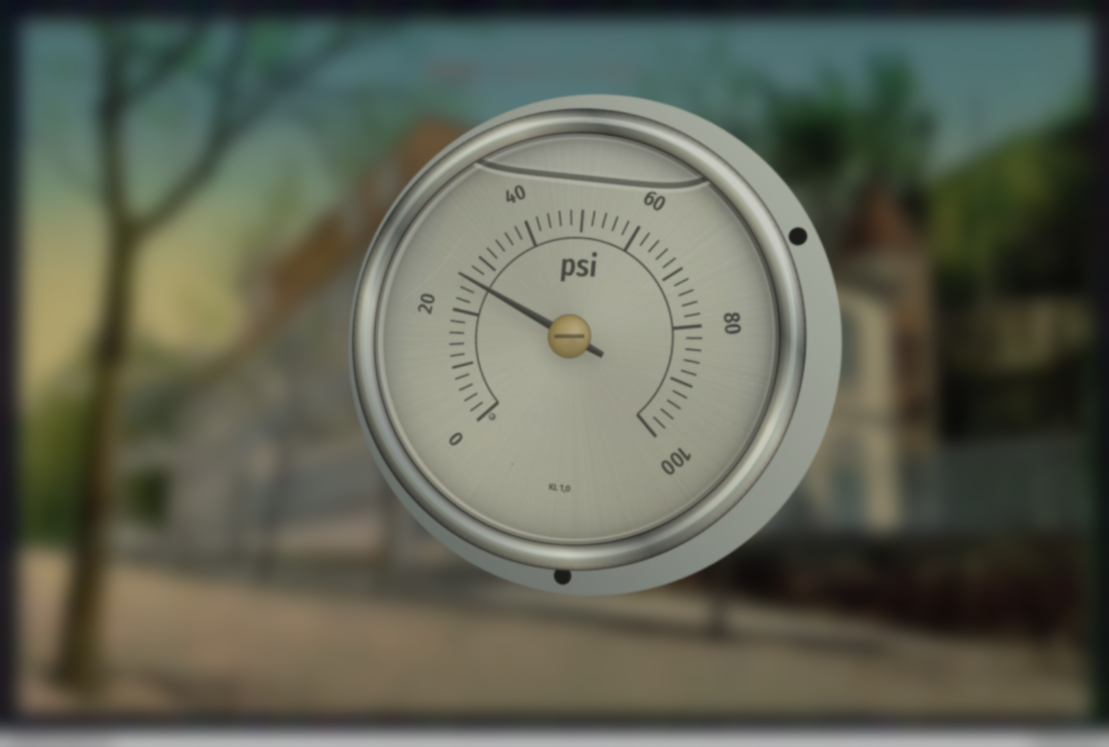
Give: 26 psi
